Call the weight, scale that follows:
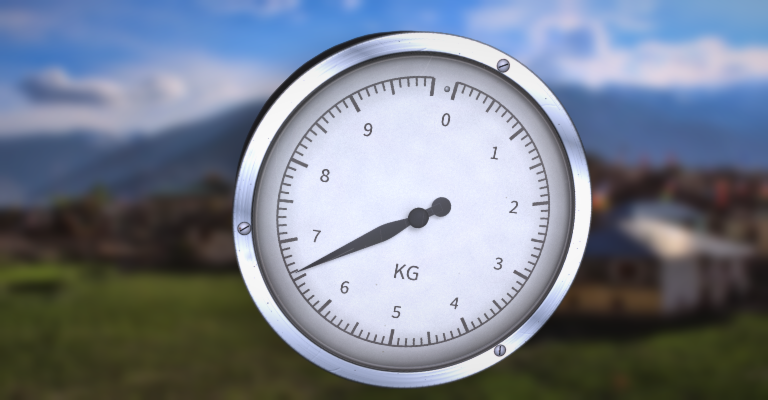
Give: 6.6 kg
